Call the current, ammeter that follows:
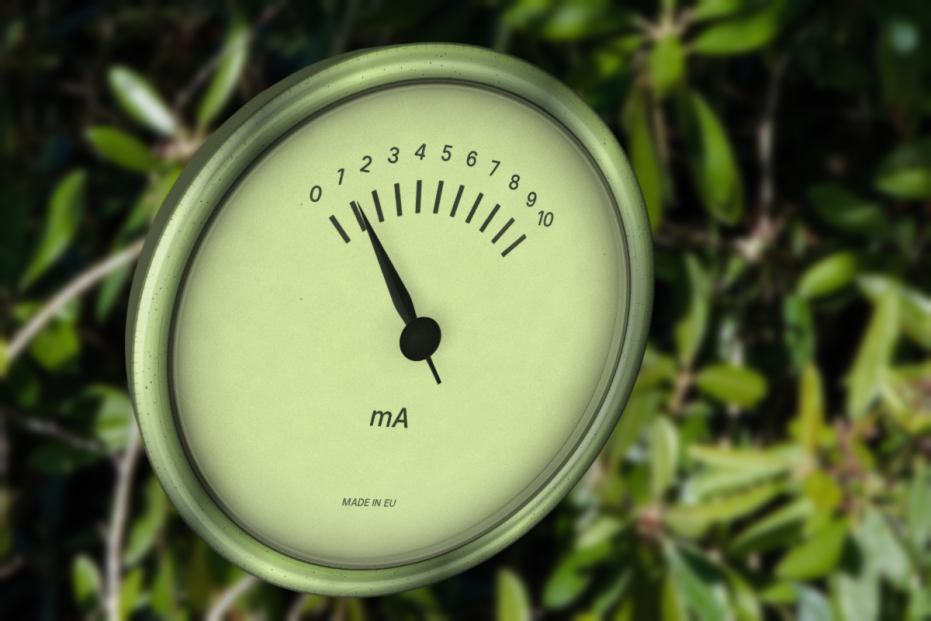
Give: 1 mA
